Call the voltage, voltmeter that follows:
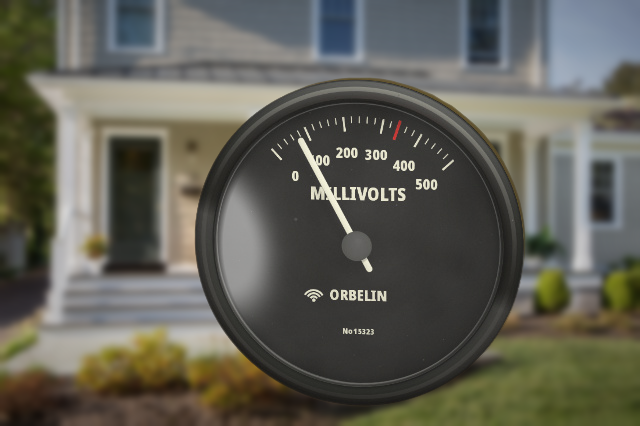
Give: 80 mV
